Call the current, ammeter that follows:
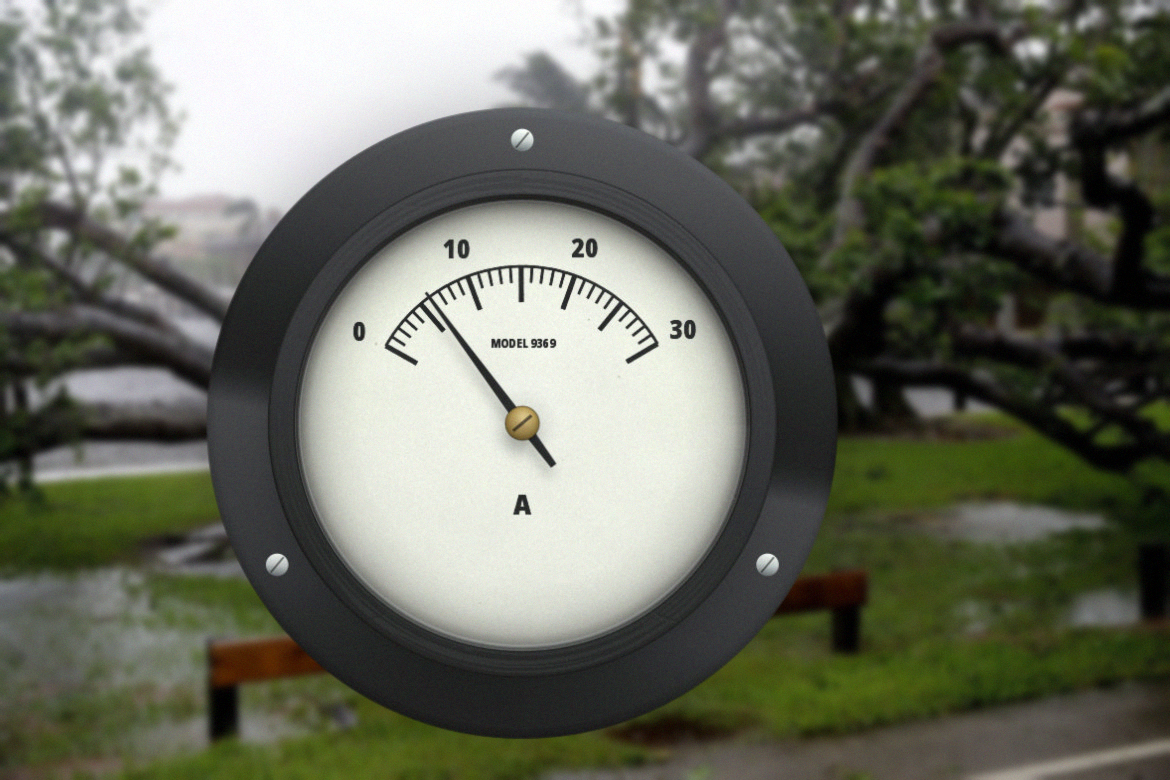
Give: 6 A
